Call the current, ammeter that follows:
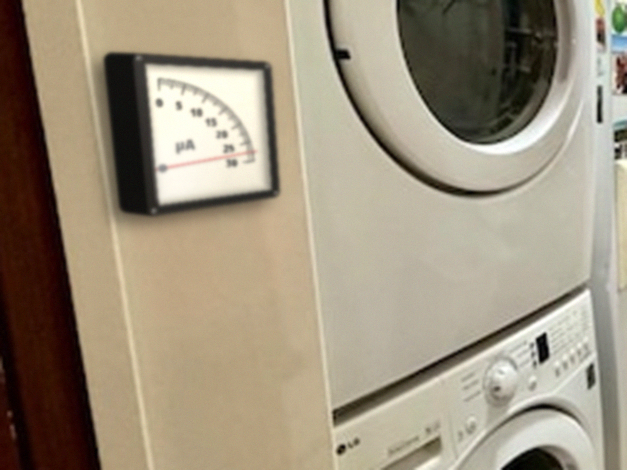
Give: 27.5 µA
